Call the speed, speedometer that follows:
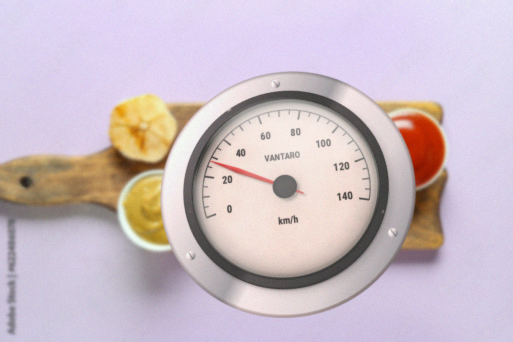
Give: 27.5 km/h
